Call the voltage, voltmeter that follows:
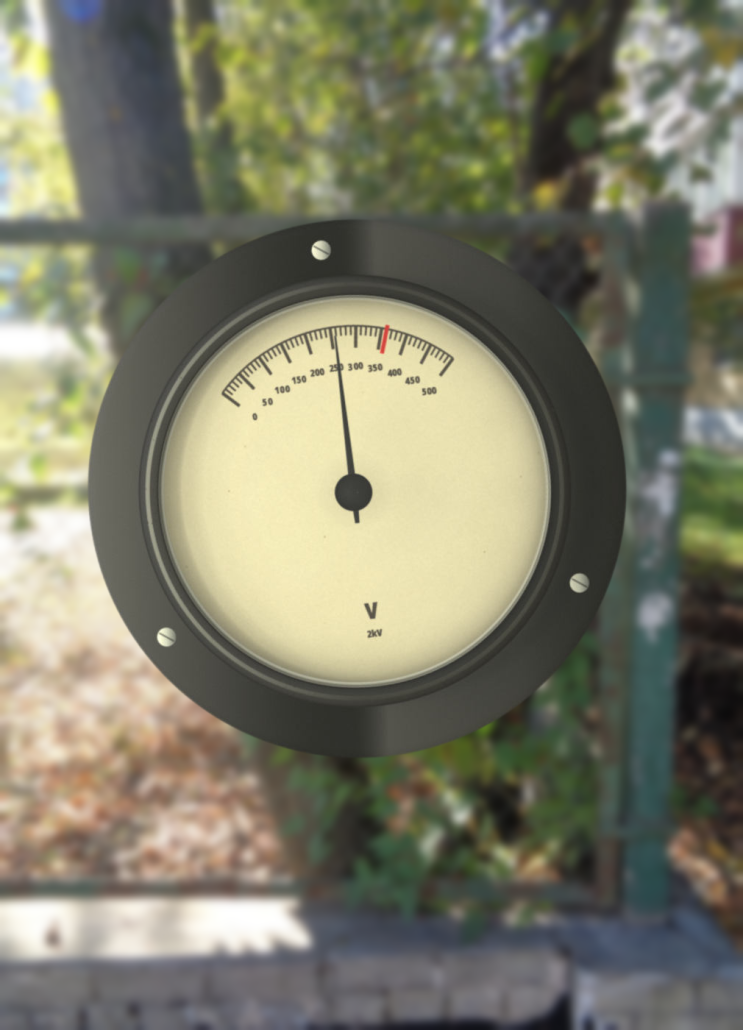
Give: 260 V
